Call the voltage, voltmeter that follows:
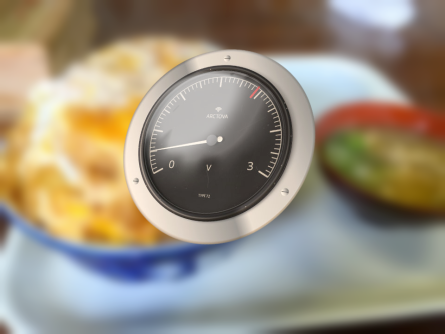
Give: 0.25 V
